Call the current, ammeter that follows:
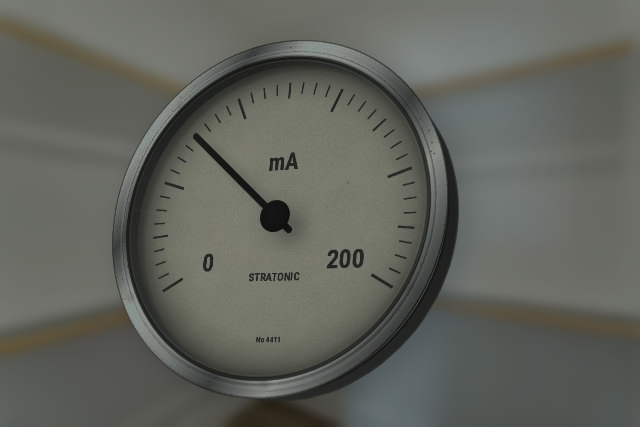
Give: 60 mA
